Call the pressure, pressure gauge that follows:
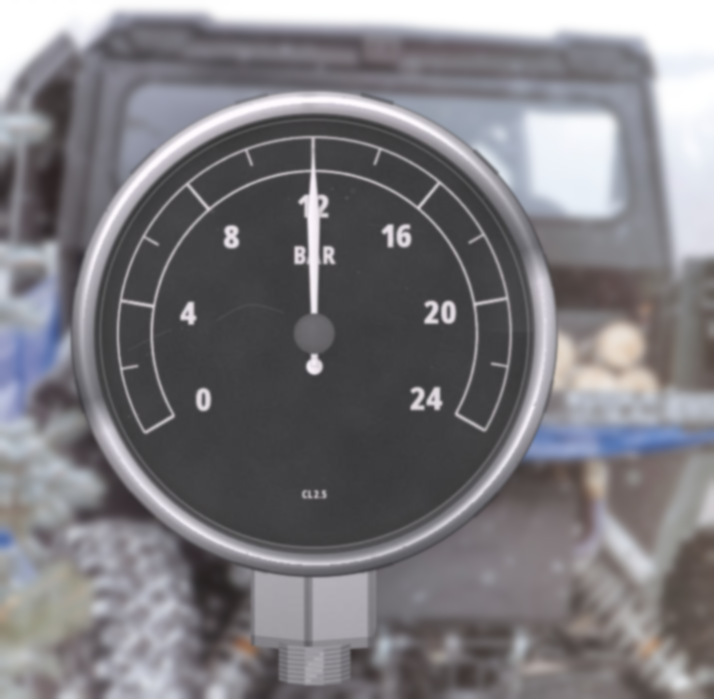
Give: 12 bar
